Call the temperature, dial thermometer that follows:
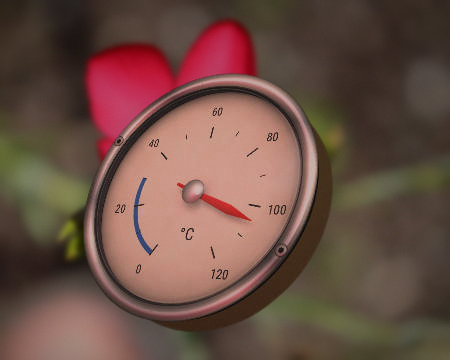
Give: 105 °C
